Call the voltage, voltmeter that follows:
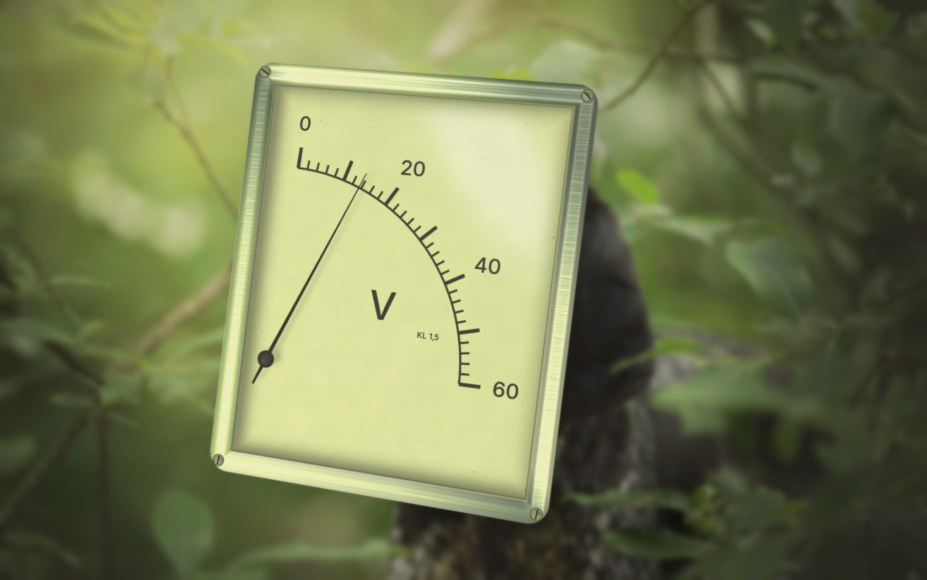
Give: 14 V
